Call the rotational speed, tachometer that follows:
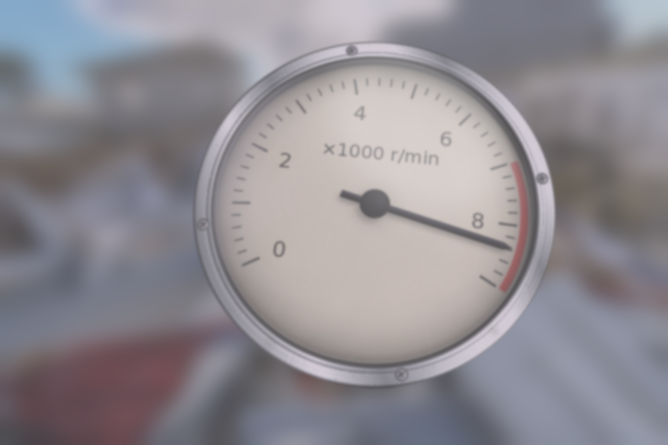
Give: 8400 rpm
